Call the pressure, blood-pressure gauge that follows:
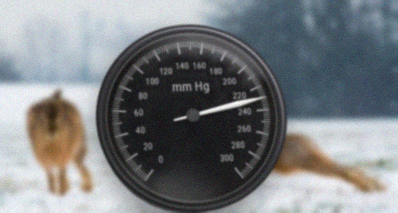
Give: 230 mmHg
